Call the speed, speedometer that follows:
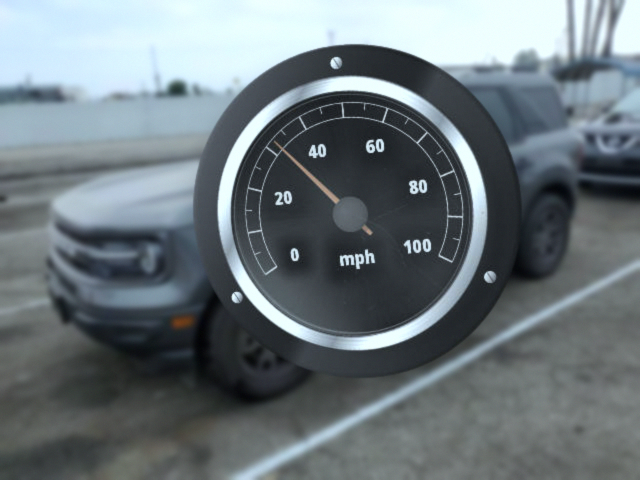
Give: 32.5 mph
